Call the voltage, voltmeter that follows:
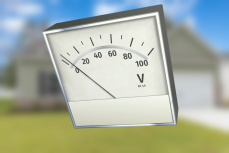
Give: 5 V
